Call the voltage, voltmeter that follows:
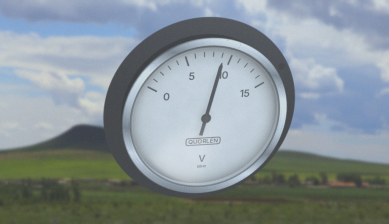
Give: 9 V
